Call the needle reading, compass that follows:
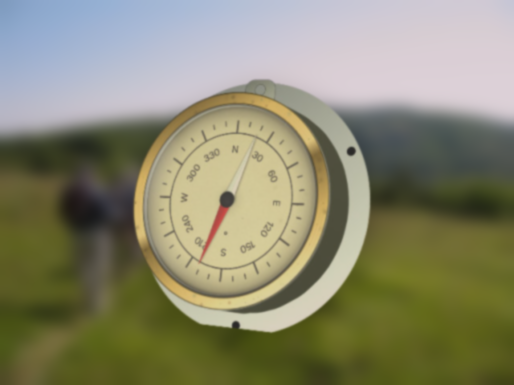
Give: 200 °
